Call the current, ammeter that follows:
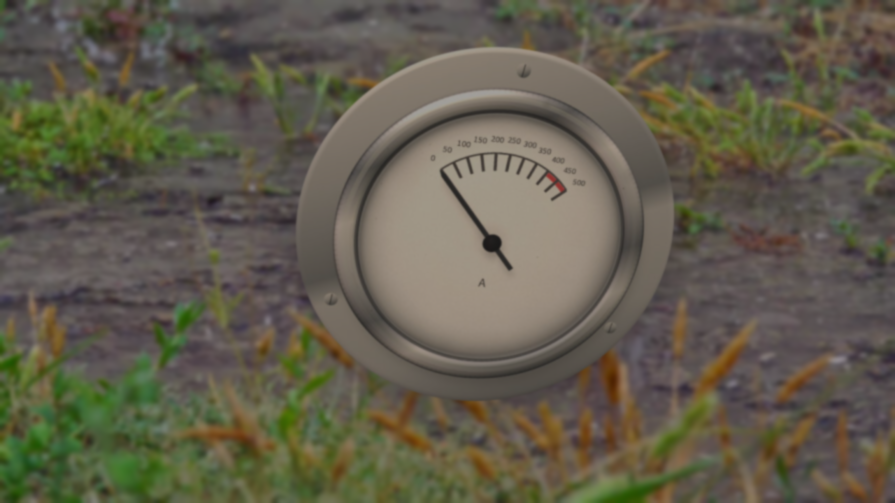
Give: 0 A
